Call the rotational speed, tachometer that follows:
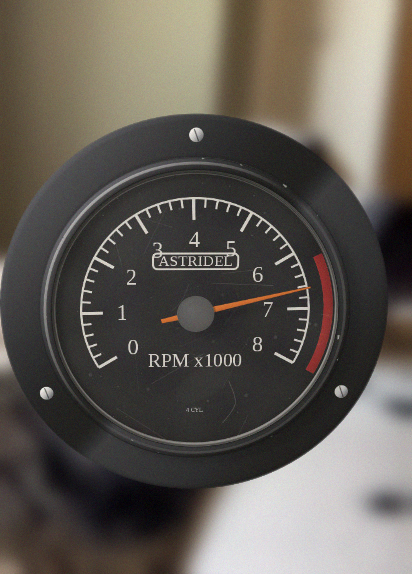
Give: 6600 rpm
